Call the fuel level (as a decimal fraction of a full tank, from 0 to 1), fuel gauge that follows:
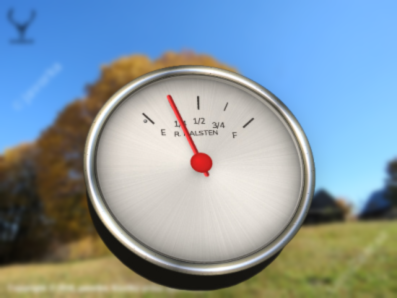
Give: 0.25
